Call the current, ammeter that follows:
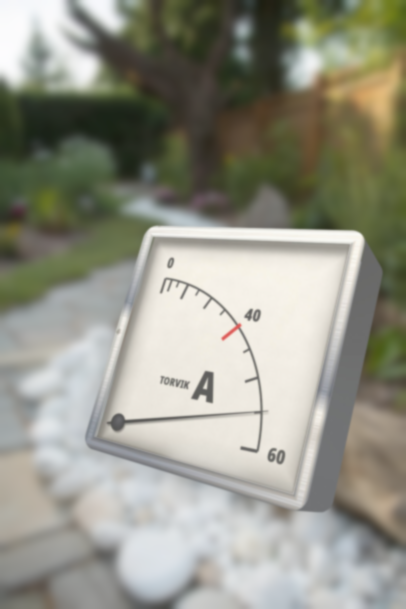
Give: 55 A
